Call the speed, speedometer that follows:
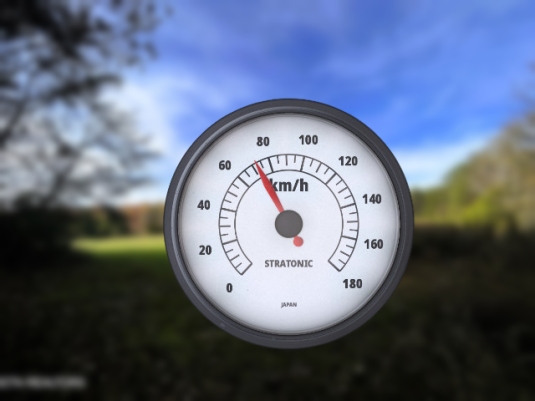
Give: 72.5 km/h
